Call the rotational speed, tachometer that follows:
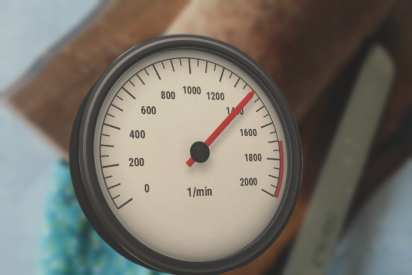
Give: 1400 rpm
